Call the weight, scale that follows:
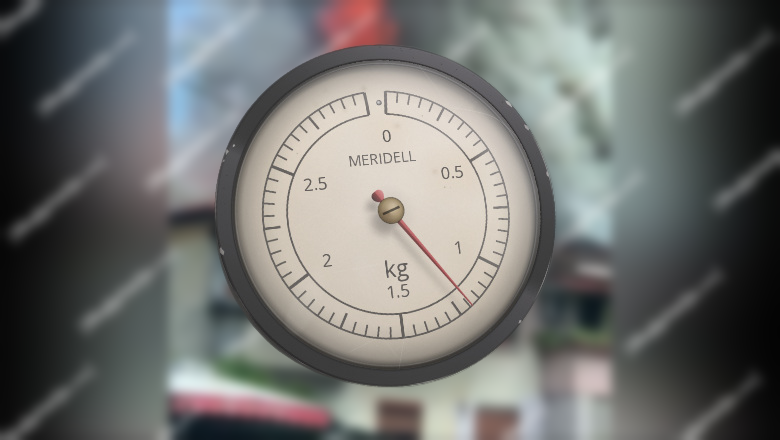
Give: 1.2 kg
